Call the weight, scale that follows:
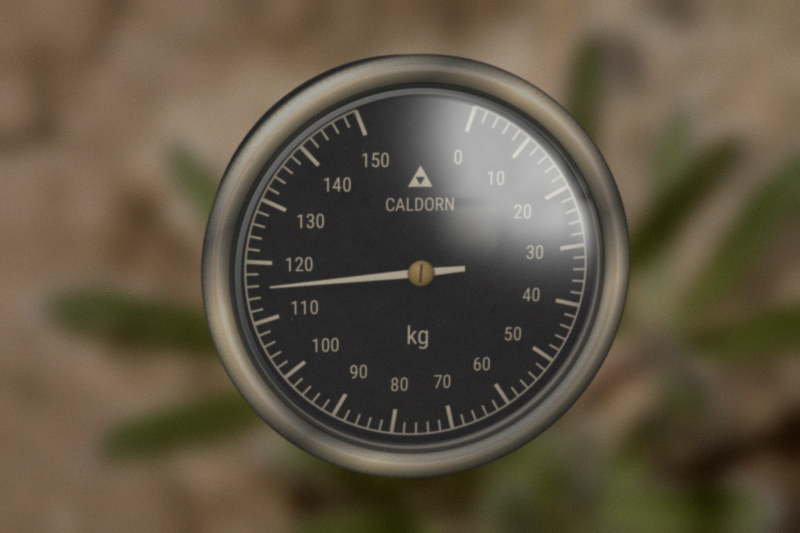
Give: 116 kg
